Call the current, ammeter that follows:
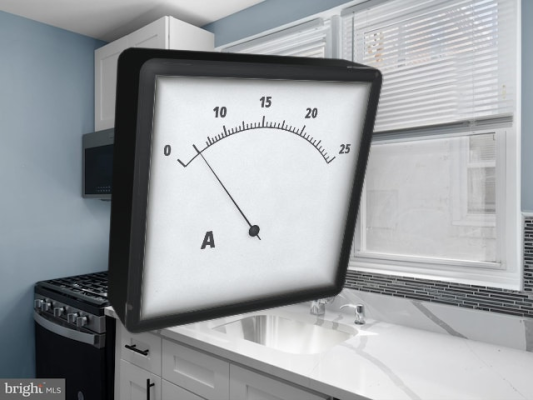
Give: 5 A
